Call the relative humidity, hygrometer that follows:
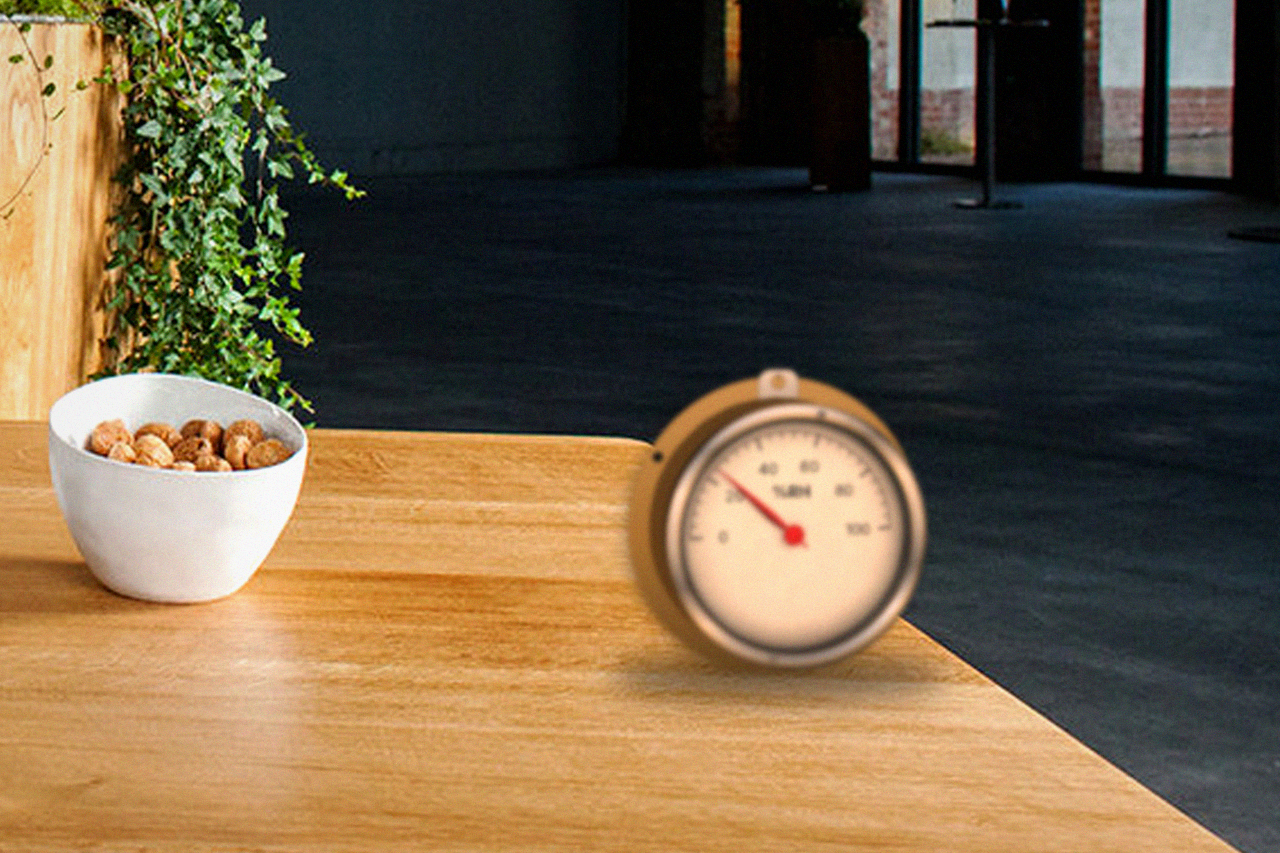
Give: 24 %
